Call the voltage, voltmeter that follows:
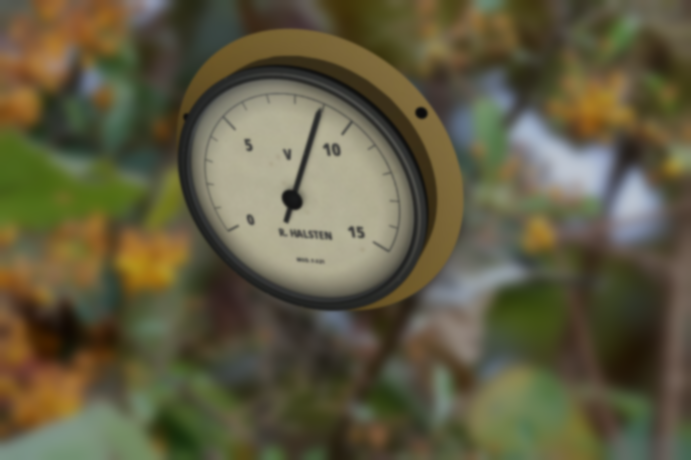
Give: 9 V
